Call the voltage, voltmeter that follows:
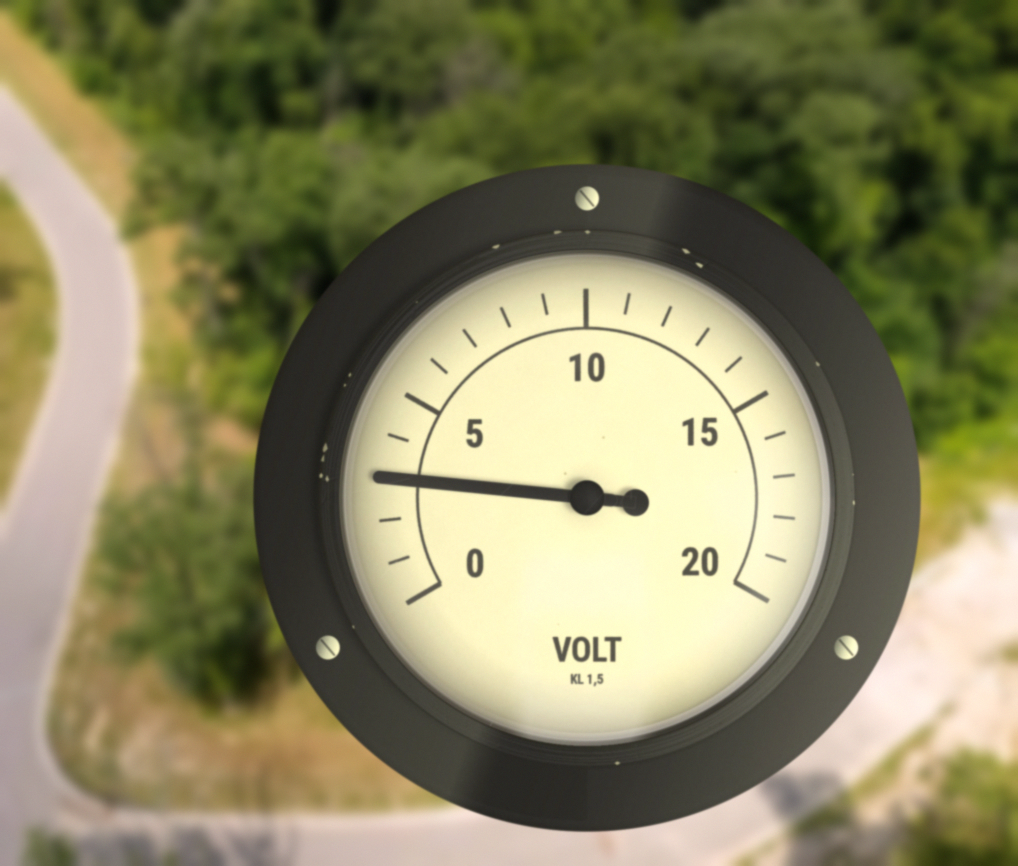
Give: 3 V
